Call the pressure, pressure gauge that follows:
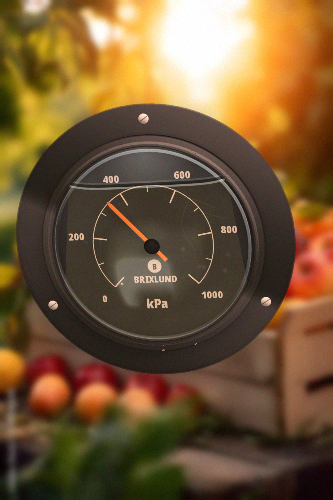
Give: 350 kPa
